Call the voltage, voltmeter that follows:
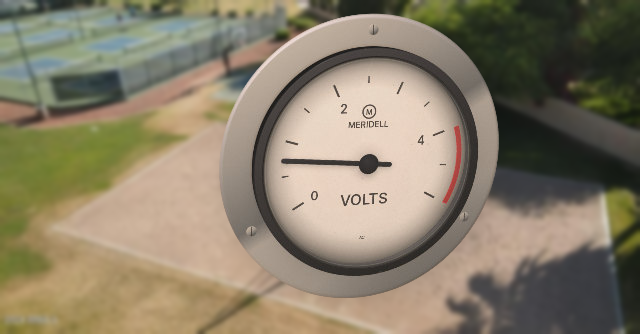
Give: 0.75 V
